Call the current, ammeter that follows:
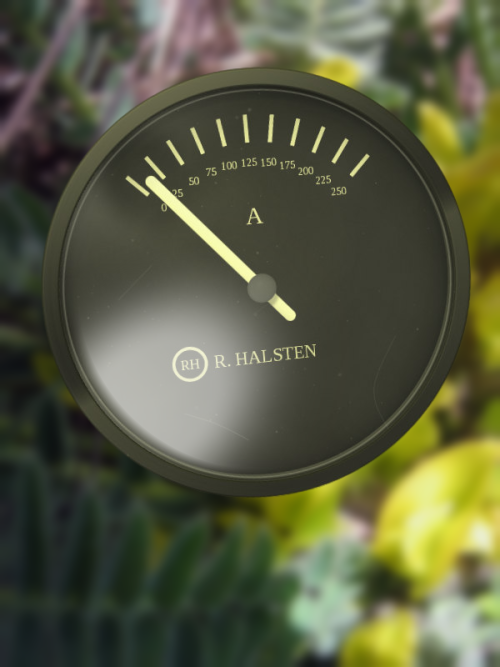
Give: 12.5 A
